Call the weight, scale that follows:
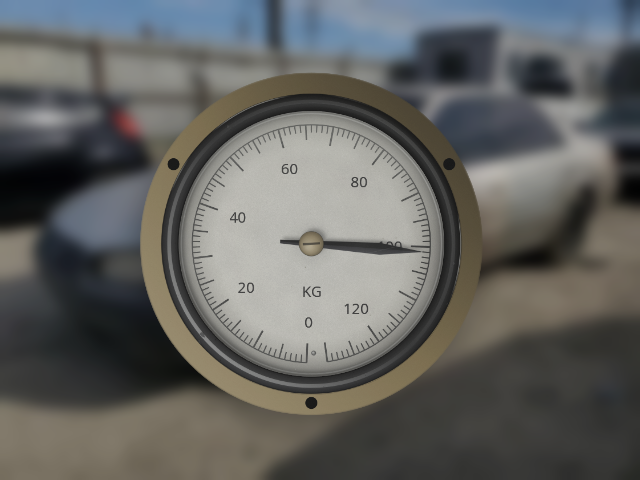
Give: 101 kg
